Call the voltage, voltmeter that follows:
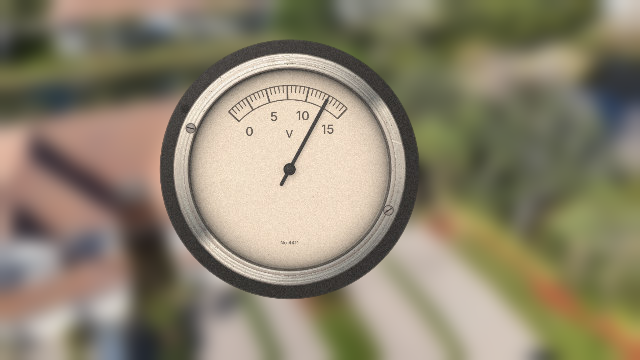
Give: 12.5 V
